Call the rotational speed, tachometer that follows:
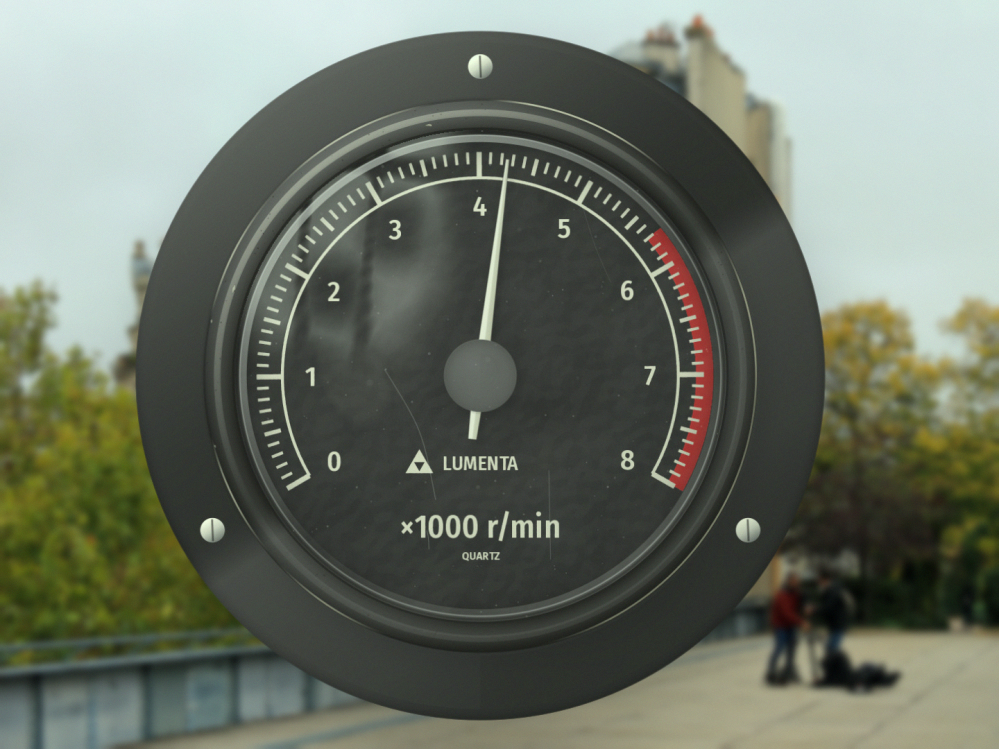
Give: 4250 rpm
